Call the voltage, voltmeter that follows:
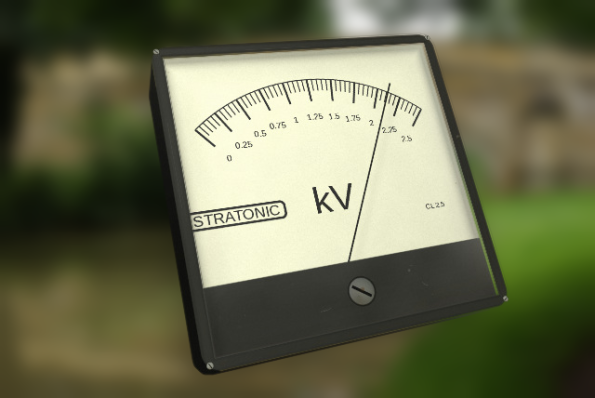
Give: 2.1 kV
